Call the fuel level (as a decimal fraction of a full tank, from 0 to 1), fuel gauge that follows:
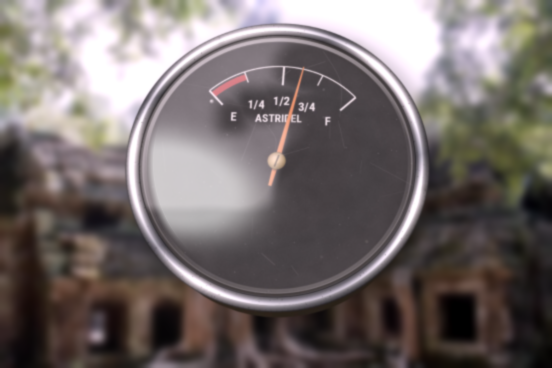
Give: 0.625
